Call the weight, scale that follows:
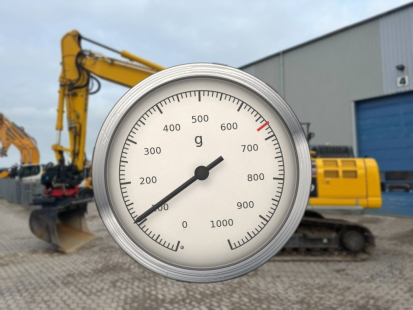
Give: 110 g
